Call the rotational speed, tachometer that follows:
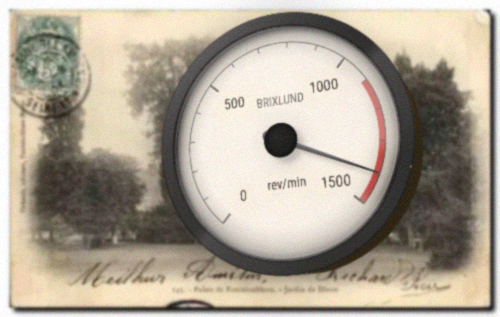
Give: 1400 rpm
